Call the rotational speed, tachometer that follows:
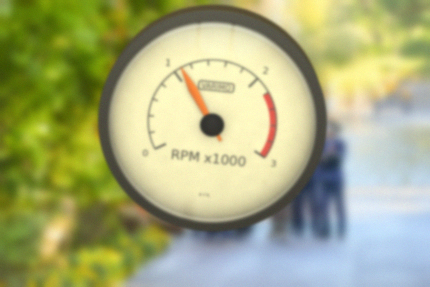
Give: 1100 rpm
